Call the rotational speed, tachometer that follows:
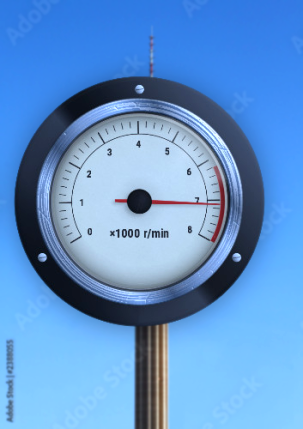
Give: 7100 rpm
